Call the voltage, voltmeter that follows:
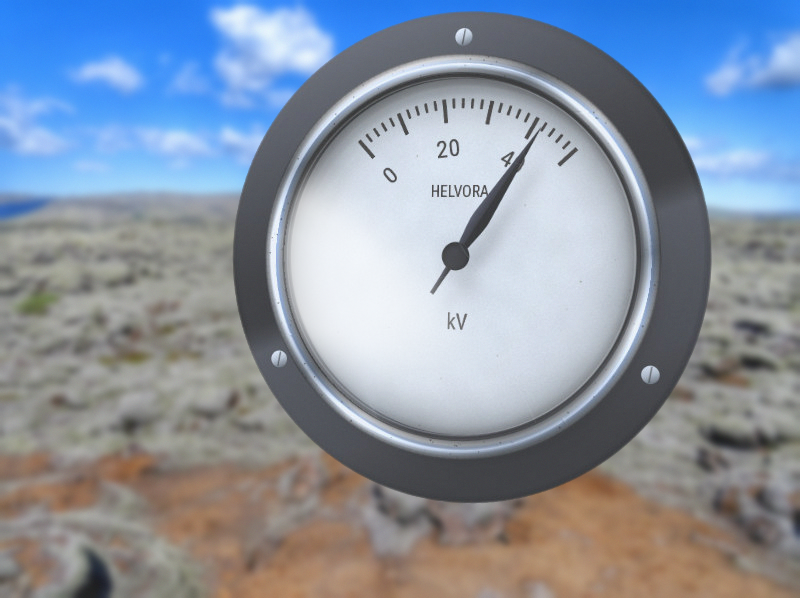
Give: 42 kV
